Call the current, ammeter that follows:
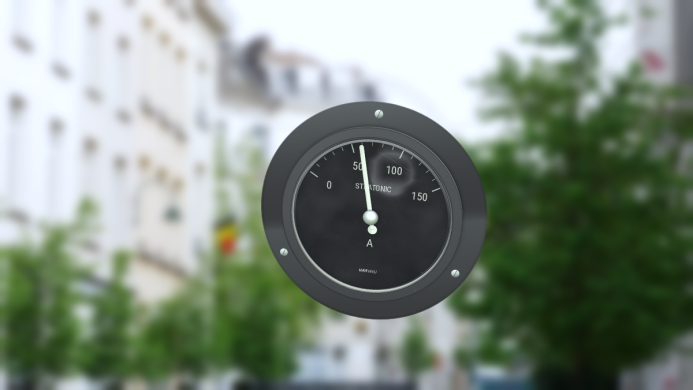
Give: 60 A
